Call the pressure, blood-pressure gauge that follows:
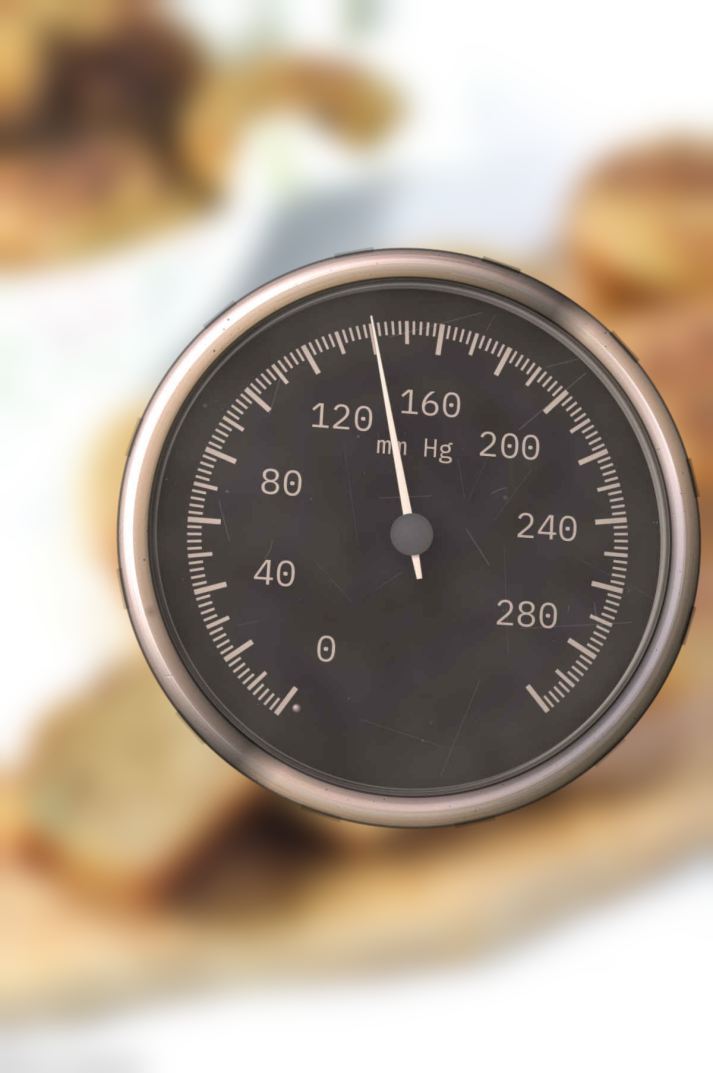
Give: 140 mmHg
